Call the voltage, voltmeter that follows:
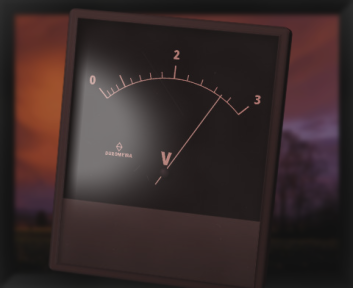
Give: 2.7 V
